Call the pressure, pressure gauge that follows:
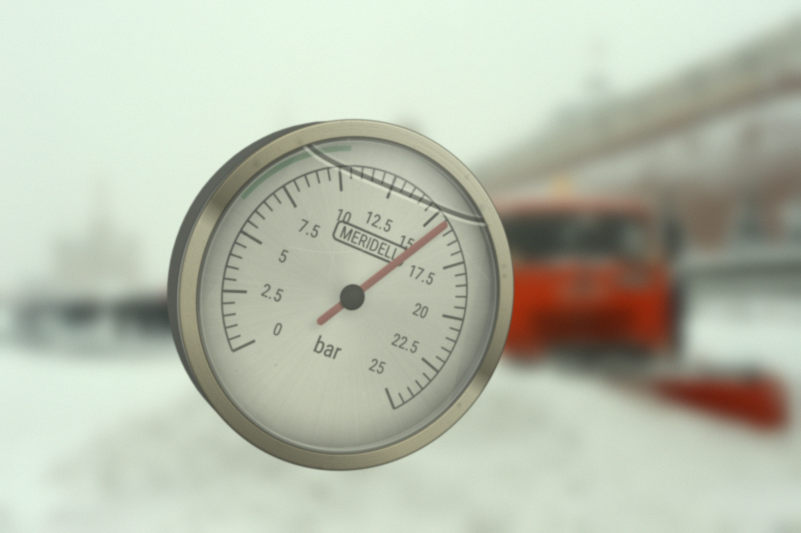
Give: 15.5 bar
